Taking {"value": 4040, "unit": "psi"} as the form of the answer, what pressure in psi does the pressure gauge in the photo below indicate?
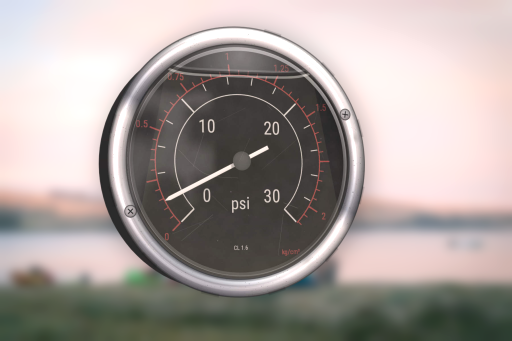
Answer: {"value": 2, "unit": "psi"}
